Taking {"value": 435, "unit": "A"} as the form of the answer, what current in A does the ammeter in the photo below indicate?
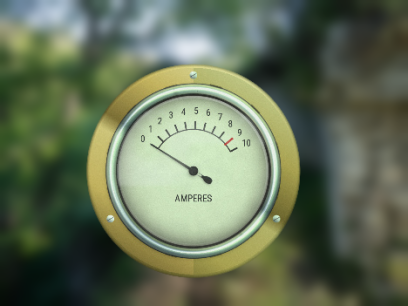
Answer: {"value": 0, "unit": "A"}
